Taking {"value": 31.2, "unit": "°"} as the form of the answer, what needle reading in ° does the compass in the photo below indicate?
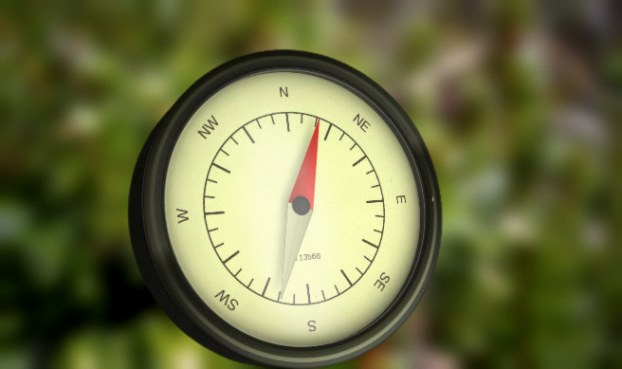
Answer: {"value": 20, "unit": "°"}
